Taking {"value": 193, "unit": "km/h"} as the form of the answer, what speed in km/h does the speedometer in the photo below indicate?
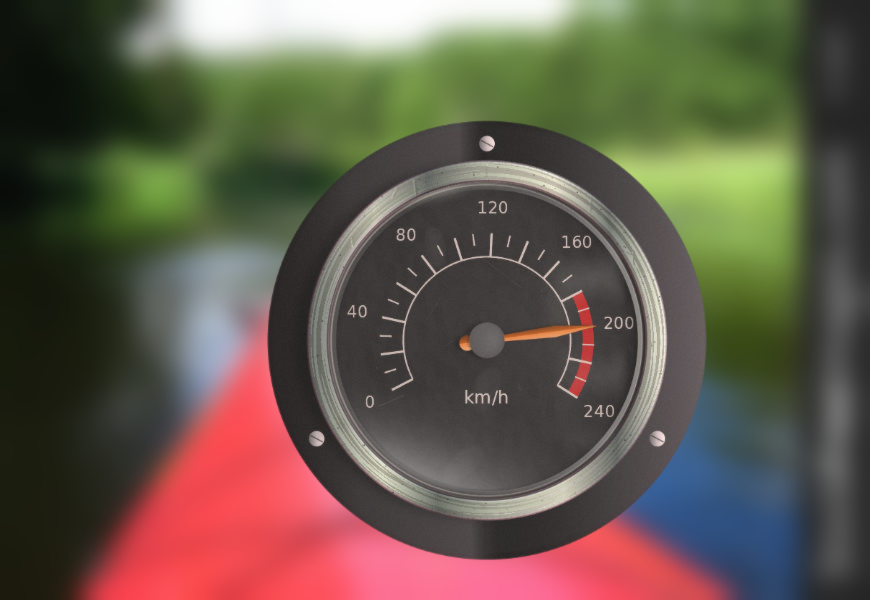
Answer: {"value": 200, "unit": "km/h"}
